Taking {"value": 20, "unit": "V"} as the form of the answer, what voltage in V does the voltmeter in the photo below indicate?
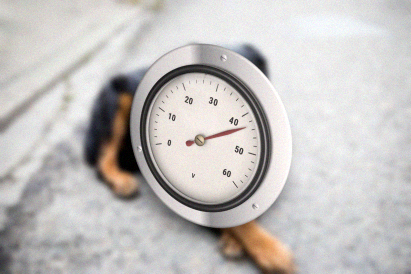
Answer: {"value": 43, "unit": "V"}
